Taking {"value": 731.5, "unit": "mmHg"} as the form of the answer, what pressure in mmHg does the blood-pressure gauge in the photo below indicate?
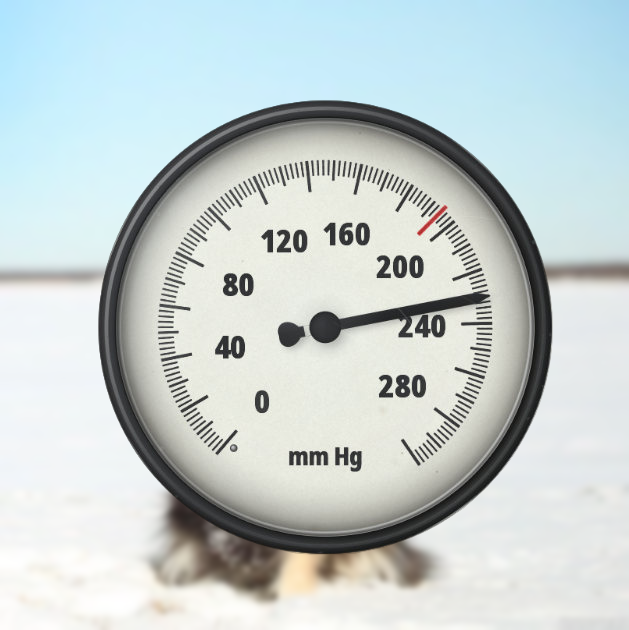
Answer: {"value": 230, "unit": "mmHg"}
